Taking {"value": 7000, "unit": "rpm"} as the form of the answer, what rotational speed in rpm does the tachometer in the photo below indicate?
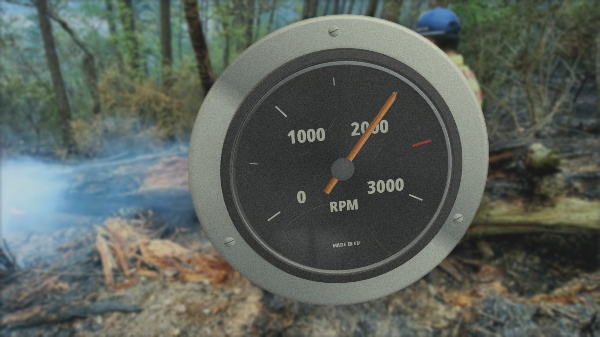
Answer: {"value": 2000, "unit": "rpm"}
